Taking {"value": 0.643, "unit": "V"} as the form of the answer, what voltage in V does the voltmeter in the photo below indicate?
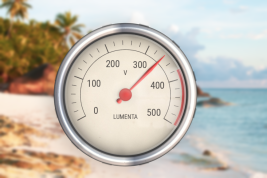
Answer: {"value": 340, "unit": "V"}
